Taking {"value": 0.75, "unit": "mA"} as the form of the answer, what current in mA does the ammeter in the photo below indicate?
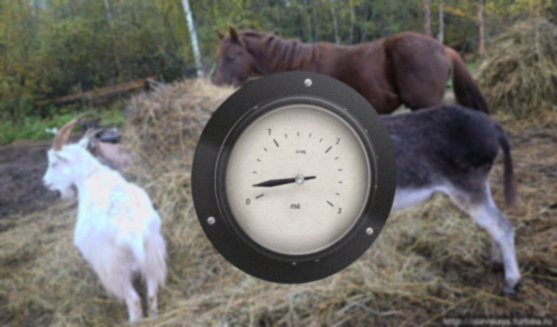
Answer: {"value": 0.2, "unit": "mA"}
